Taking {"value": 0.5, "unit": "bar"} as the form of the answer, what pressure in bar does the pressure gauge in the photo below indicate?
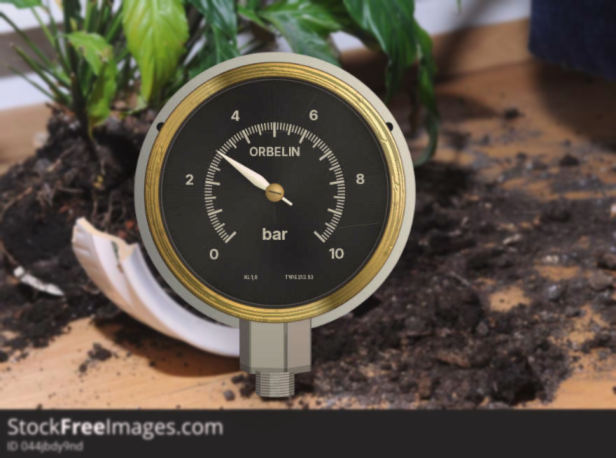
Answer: {"value": 3, "unit": "bar"}
